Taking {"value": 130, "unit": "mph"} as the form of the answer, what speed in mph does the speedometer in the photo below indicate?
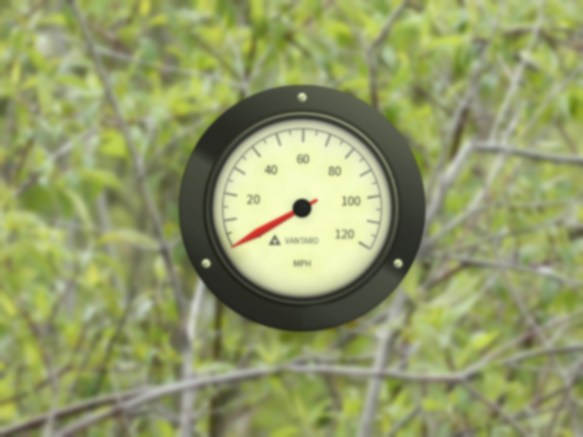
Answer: {"value": 0, "unit": "mph"}
